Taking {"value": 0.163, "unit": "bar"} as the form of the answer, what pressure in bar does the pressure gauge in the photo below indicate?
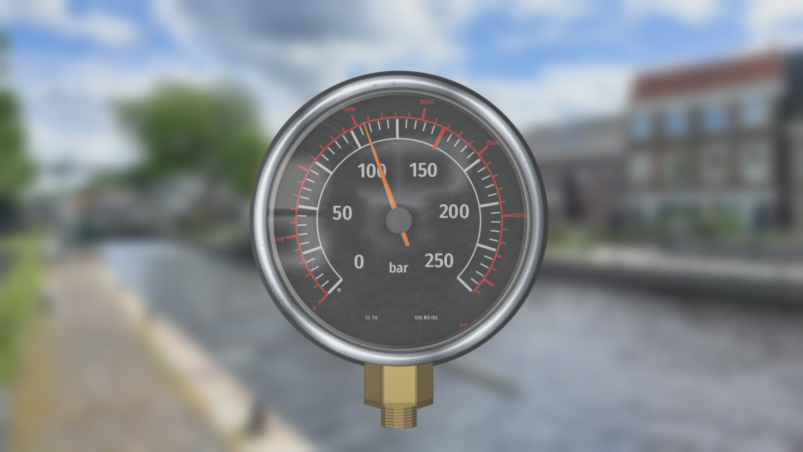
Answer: {"value": 107.5, "unit": "bar"}
